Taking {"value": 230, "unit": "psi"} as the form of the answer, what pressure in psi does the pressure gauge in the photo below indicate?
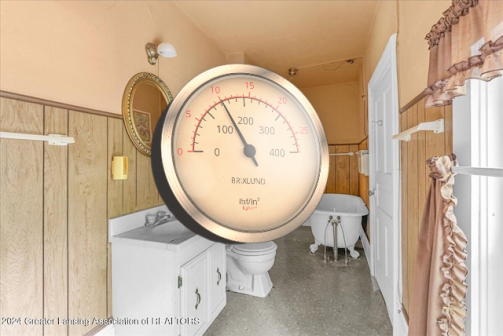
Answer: {"value": 140, "unit": "psi"}
